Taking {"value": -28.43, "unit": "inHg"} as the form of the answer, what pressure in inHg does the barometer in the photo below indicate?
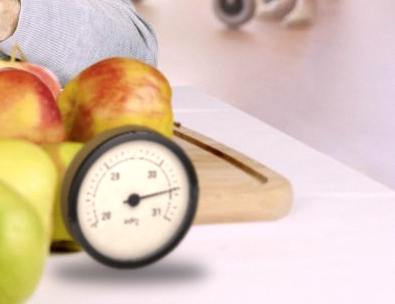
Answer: {"value": 30.5, "unit": "inHg"}
